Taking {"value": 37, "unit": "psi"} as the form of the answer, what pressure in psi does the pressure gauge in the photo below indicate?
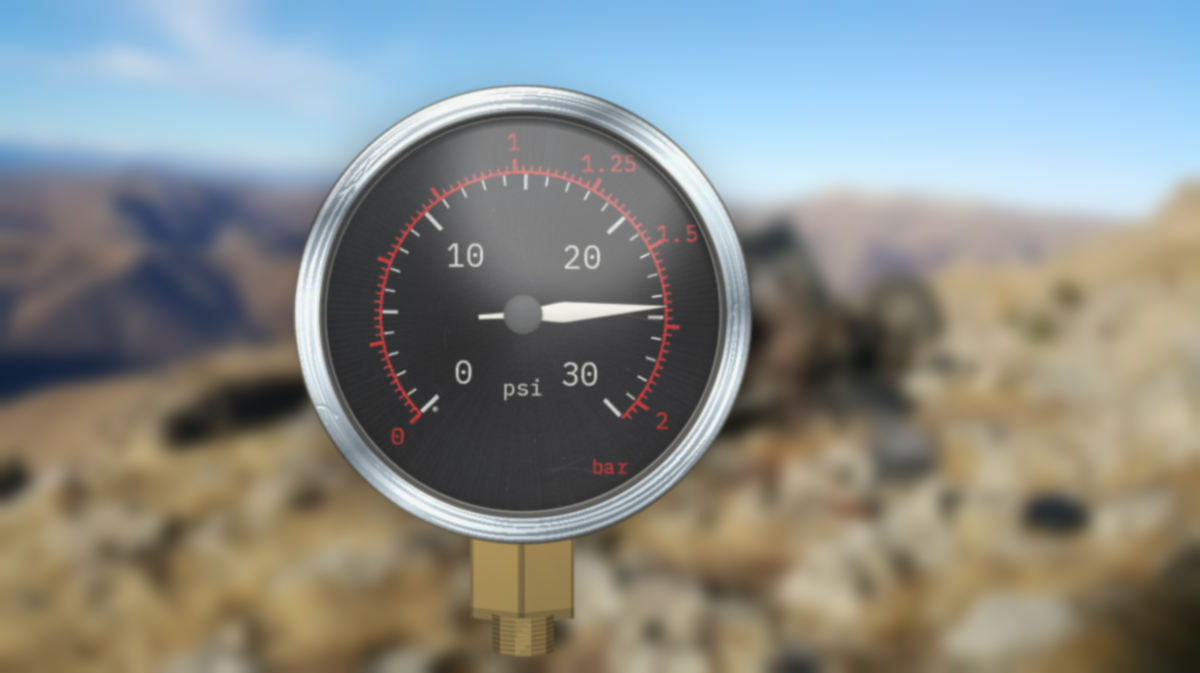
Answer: {"value": 24.5, "unit": "psi"}
